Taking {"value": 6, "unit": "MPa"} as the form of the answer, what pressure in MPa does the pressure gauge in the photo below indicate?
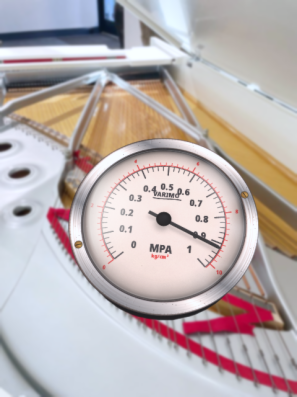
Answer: {"value": 0.92, "unit": "MPa"}
